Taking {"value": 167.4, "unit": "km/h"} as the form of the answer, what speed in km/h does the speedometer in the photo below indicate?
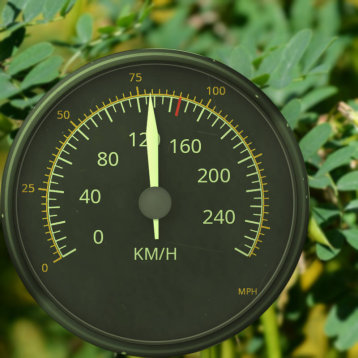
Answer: {"value": 127.5, "unit": "km/h"}
